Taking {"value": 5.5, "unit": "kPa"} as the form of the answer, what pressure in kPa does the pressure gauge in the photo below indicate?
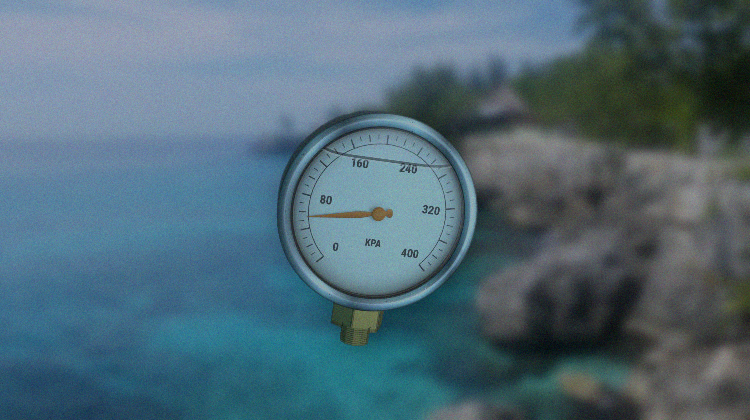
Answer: {"value": 55, "unit": "kPa"}
